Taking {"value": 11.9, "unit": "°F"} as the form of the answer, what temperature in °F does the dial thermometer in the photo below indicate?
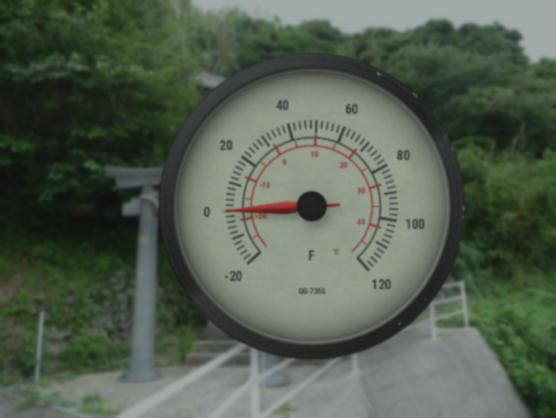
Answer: {"value": 0, "unit": "°F"}
